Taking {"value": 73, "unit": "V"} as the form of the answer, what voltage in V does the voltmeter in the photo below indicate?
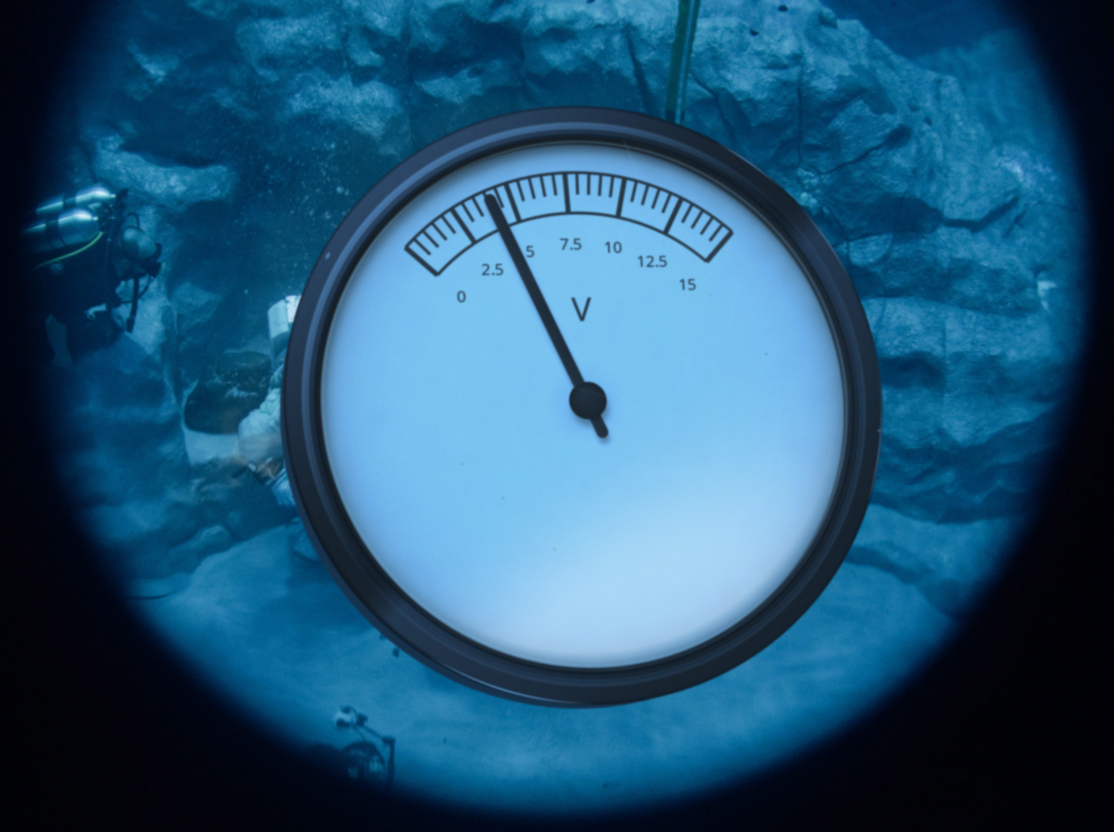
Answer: {"value": 4, "unit": "V"}
